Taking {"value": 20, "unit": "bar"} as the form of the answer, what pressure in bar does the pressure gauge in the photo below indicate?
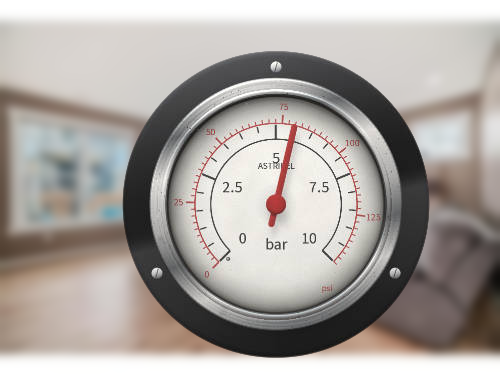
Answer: {"value": 5.5, "unit": "bar"}
